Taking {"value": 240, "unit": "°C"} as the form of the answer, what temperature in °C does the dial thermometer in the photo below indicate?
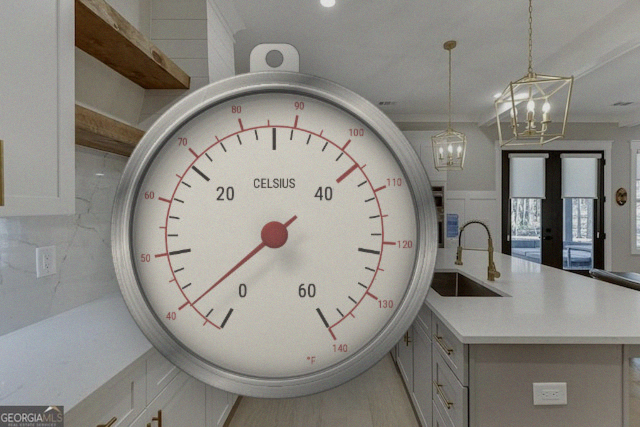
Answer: {"value": 4, "unit": "°C"}
